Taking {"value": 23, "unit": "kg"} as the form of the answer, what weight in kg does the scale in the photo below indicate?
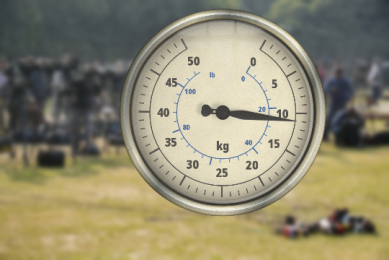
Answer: {"value": 11, "unit": "kg"}
